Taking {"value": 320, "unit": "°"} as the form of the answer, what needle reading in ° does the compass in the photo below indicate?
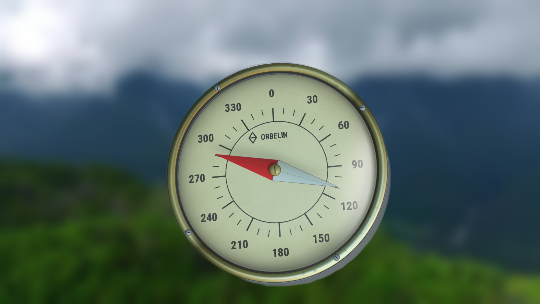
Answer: {"value": 290, "unit": "°"}
